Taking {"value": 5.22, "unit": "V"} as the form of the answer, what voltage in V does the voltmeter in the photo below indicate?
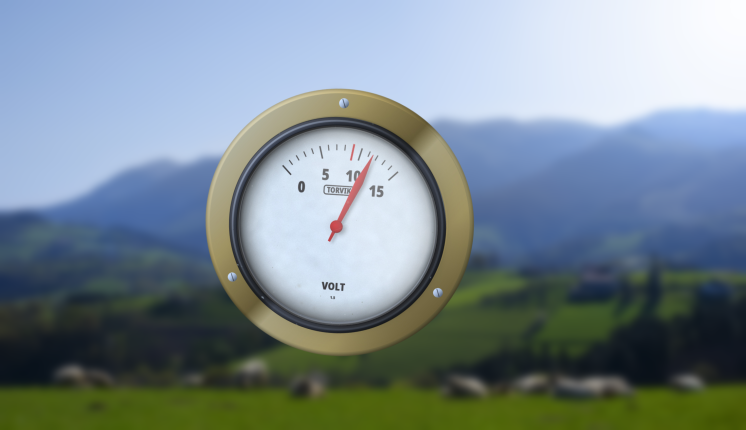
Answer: {"value": 11.5, "unit": "V"}
